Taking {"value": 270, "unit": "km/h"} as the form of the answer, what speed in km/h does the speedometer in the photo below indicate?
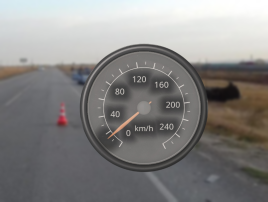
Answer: {"value": 15, "unit": "km/h"}
